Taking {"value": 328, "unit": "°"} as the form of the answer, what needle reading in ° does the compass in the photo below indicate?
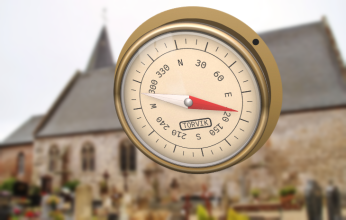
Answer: {"value": 110, "unit": "°"}
